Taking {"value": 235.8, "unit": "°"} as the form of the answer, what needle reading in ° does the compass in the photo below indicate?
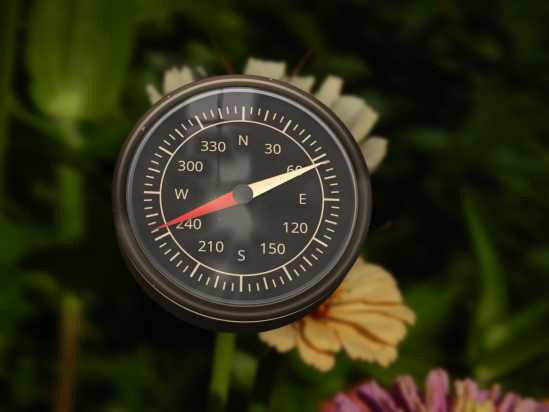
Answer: {"value": 245, "unit": "°"}
